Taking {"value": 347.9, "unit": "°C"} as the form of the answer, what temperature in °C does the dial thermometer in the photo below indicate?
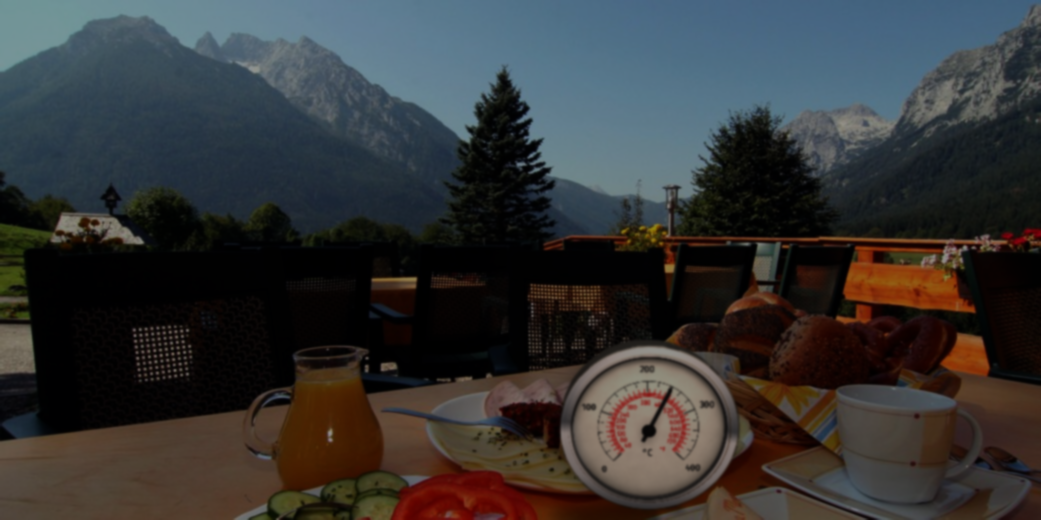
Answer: {"value": 240, "unit": "°C"}
